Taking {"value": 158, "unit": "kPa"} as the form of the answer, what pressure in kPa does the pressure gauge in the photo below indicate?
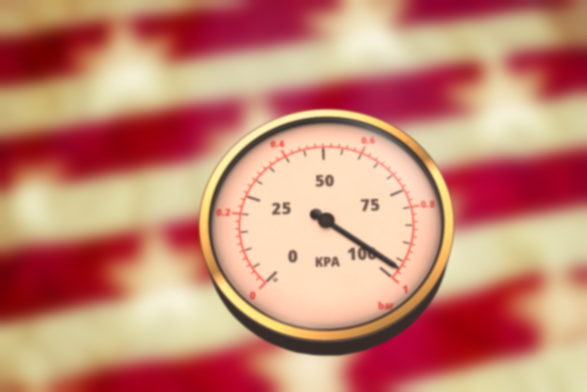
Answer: {"value": 97.5, "unit": "kPa"}
